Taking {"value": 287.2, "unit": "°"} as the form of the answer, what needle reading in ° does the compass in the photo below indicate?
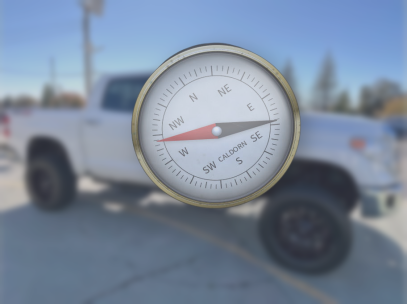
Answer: {"value": 295, "unit": "°"}
